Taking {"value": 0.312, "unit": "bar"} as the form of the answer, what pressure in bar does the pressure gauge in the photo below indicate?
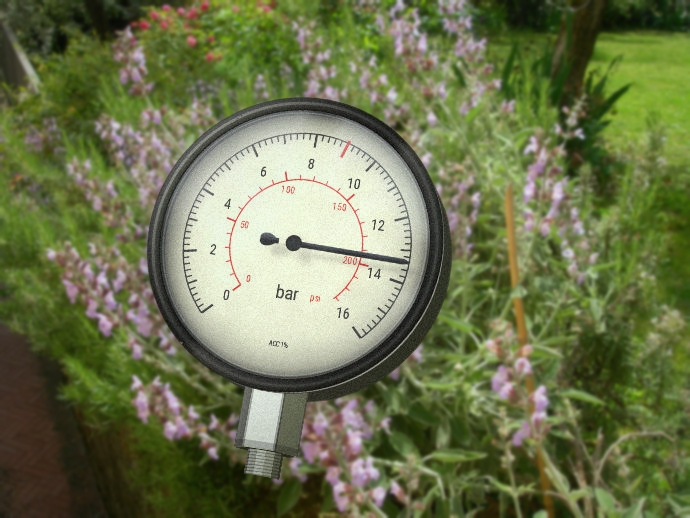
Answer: {"value": 13.4, "unit": "bar"}
